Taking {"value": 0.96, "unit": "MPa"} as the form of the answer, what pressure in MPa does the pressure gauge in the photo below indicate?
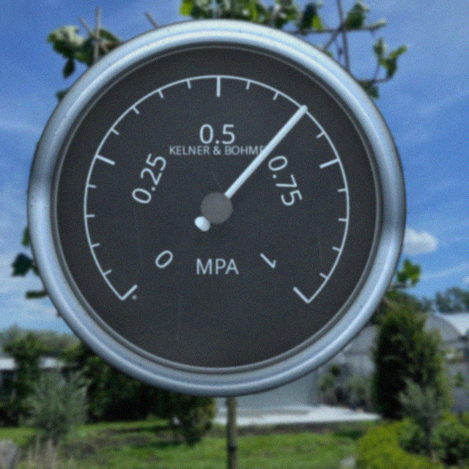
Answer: {"value": 0.65, "unit": "MPa"}
